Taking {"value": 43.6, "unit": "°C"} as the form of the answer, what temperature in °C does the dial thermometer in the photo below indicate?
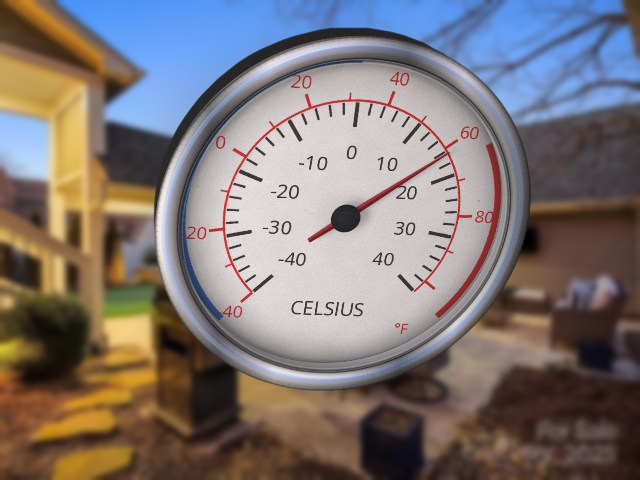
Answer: {"value": 16, "unit": "°C"}
